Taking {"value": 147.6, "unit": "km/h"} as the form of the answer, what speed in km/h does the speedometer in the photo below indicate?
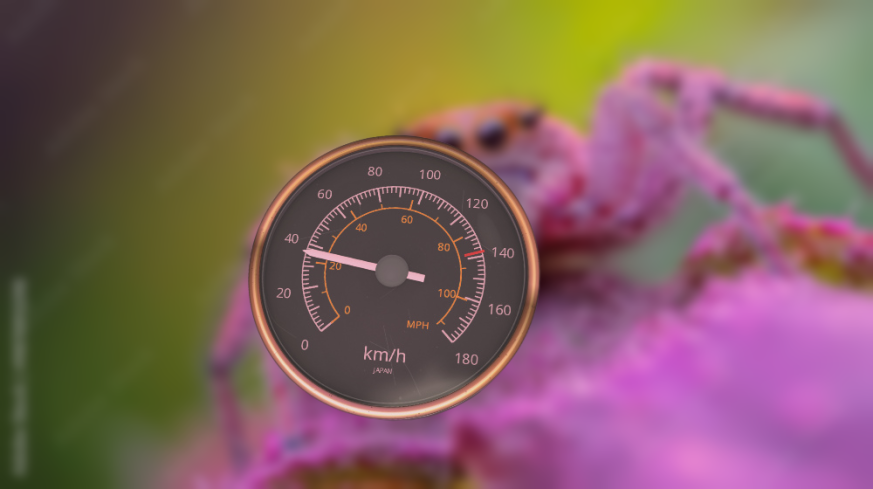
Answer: {"value": 36, "unit": "km/h"}
